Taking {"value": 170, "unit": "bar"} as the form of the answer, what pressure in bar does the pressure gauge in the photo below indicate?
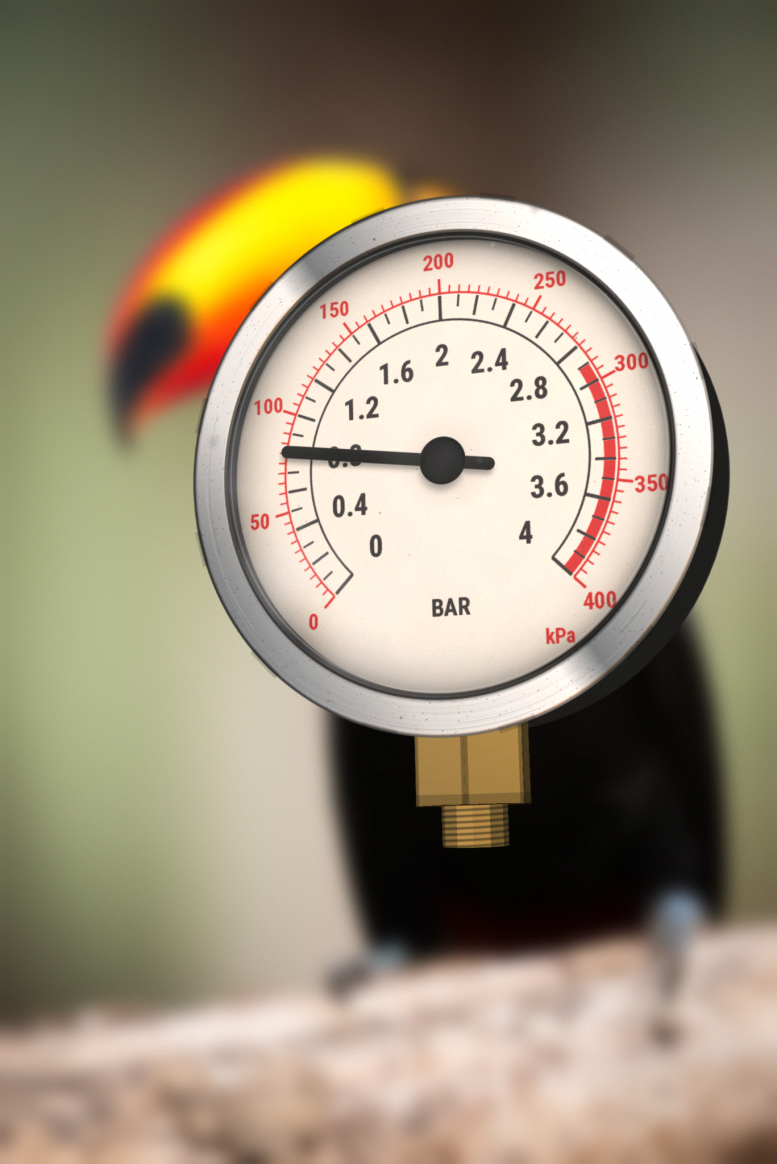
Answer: {"value": 0.8, "unit": "bar"}
